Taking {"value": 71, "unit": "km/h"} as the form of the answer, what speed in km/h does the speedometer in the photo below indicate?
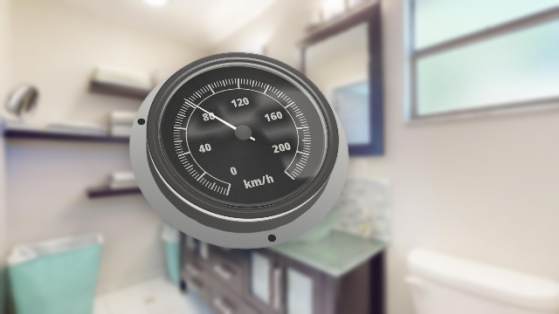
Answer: {"value": 80, "unit": "km/h"}
